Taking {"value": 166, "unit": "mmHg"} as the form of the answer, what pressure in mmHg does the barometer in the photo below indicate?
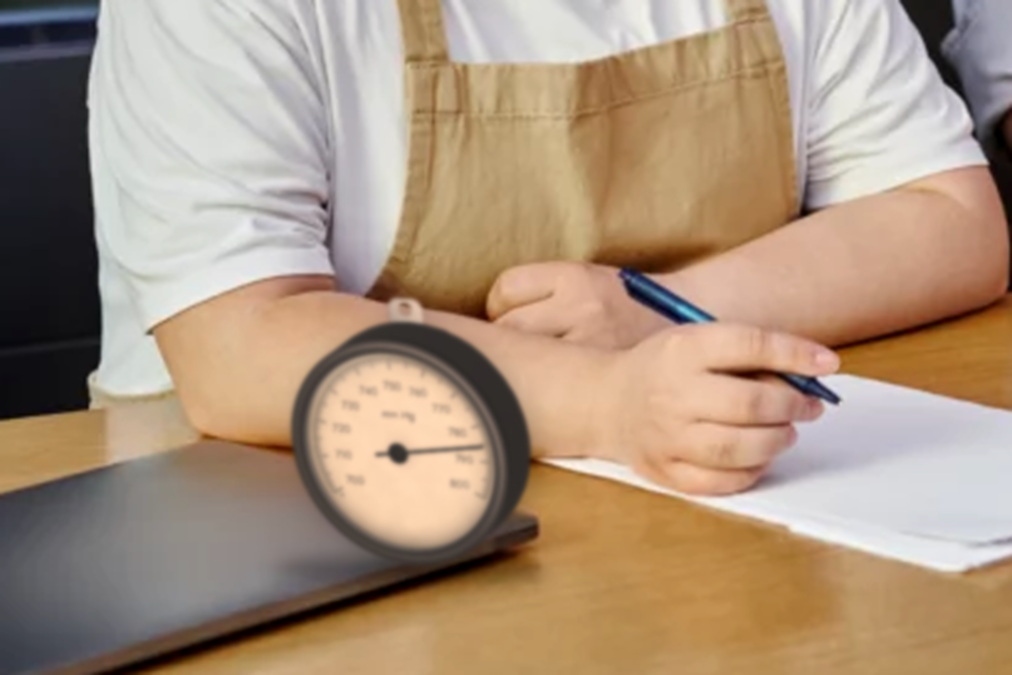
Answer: {"value": 785, "unit": "mmHg"}
